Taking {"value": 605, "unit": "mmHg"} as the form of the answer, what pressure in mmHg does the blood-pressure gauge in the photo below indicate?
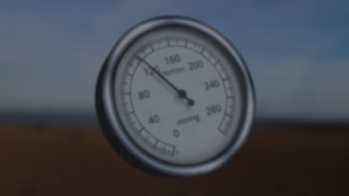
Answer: {"value": 120, "unit": "mmHg"}
